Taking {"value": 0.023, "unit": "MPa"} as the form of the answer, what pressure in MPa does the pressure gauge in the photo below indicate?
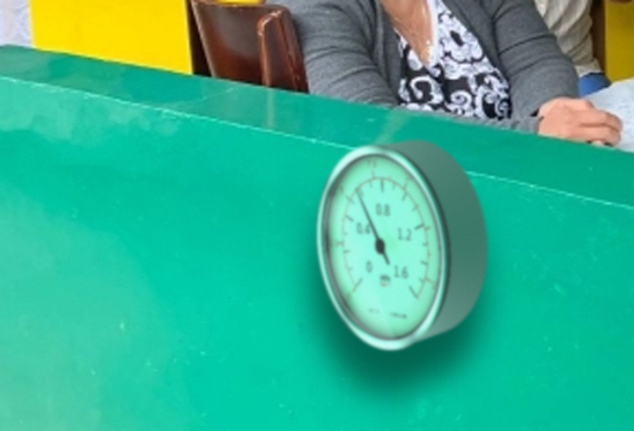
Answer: {"value": 0.6, "unit": "MPa"}
